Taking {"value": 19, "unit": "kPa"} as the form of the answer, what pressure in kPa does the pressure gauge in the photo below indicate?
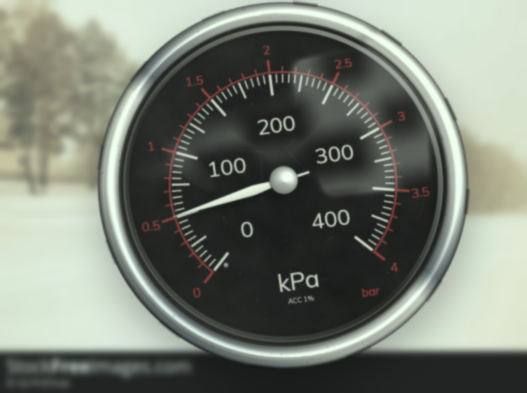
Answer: {"value": 50, "unit": "kPa"}
